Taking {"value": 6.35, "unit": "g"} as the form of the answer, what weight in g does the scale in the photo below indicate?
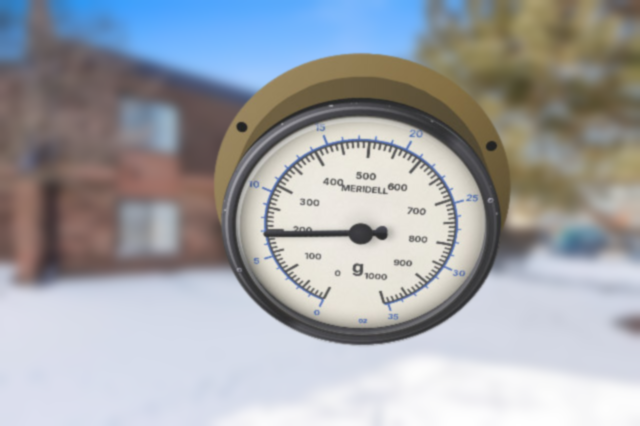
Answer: {"value": 200, "unit": "g"}
